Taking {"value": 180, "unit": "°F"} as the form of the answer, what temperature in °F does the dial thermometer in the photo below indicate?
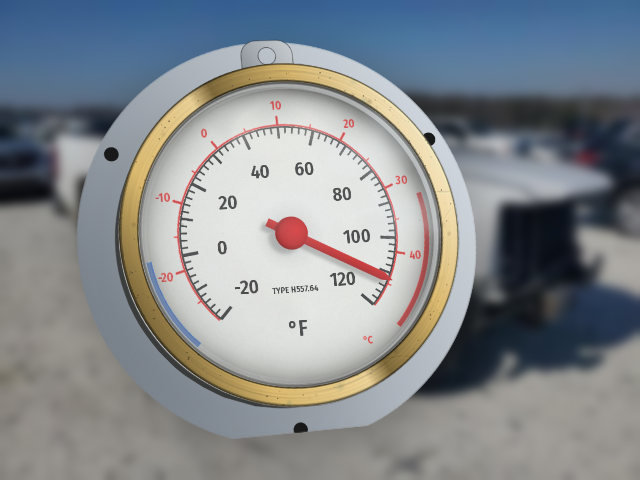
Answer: {"value": 112, "unit": "°F"}
